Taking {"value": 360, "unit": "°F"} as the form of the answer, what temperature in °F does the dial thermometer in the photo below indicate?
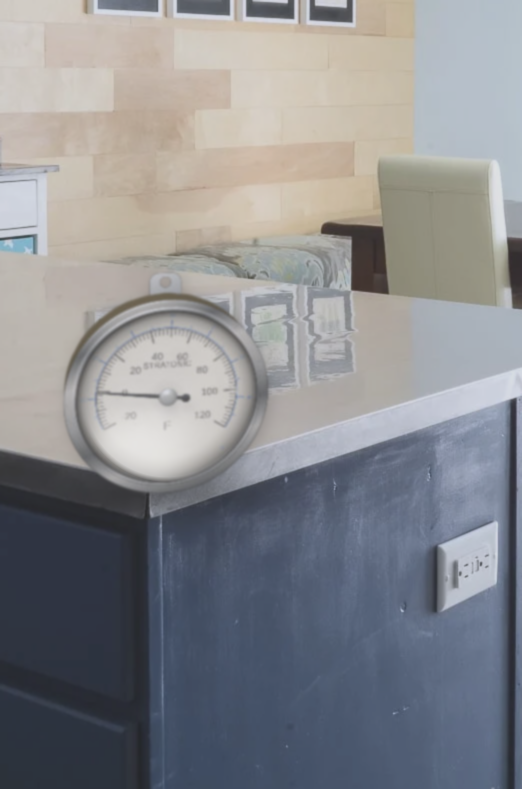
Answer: {"value": 0, "unit": "°F"}
